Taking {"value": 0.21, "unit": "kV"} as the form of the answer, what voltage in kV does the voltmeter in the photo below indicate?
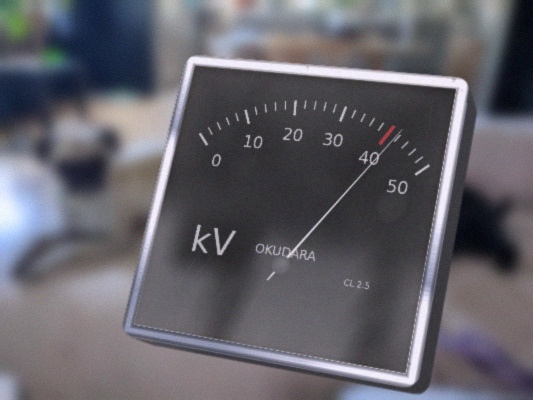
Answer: {"value": 42, "unit": "kV"}
